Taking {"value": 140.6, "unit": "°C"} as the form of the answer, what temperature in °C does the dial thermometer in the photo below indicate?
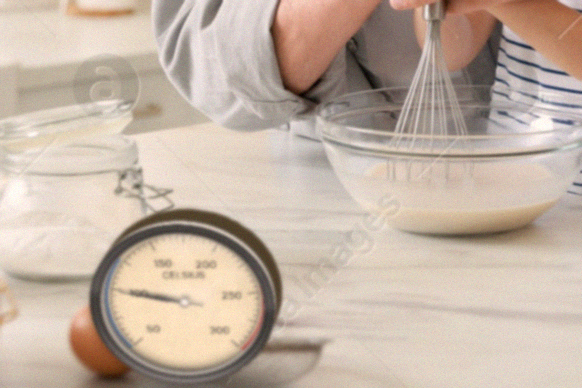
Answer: {"value": 100, "unit": "°C"}
